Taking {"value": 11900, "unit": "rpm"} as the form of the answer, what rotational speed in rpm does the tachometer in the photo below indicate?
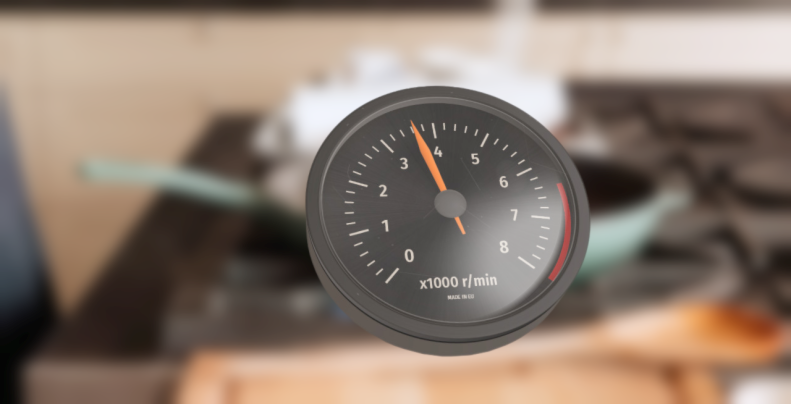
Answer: {"value": 3600, "unit": "rpm"}
